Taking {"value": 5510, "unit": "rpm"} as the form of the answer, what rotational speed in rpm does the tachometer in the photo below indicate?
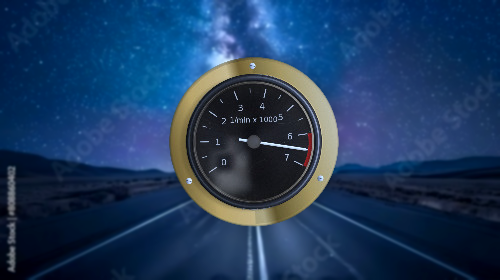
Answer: {"value": 6500, "unit": "rpm"}
